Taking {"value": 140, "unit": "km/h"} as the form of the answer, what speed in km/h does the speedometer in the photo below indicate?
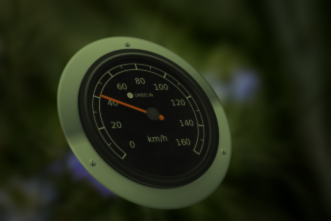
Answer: {"value": 40, "unit": "km/h"}
